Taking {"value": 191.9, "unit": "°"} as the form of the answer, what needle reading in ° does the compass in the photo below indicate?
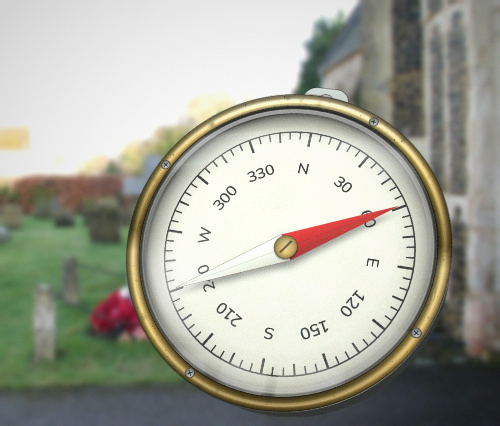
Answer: {"value": 60, "unit": "°"}
